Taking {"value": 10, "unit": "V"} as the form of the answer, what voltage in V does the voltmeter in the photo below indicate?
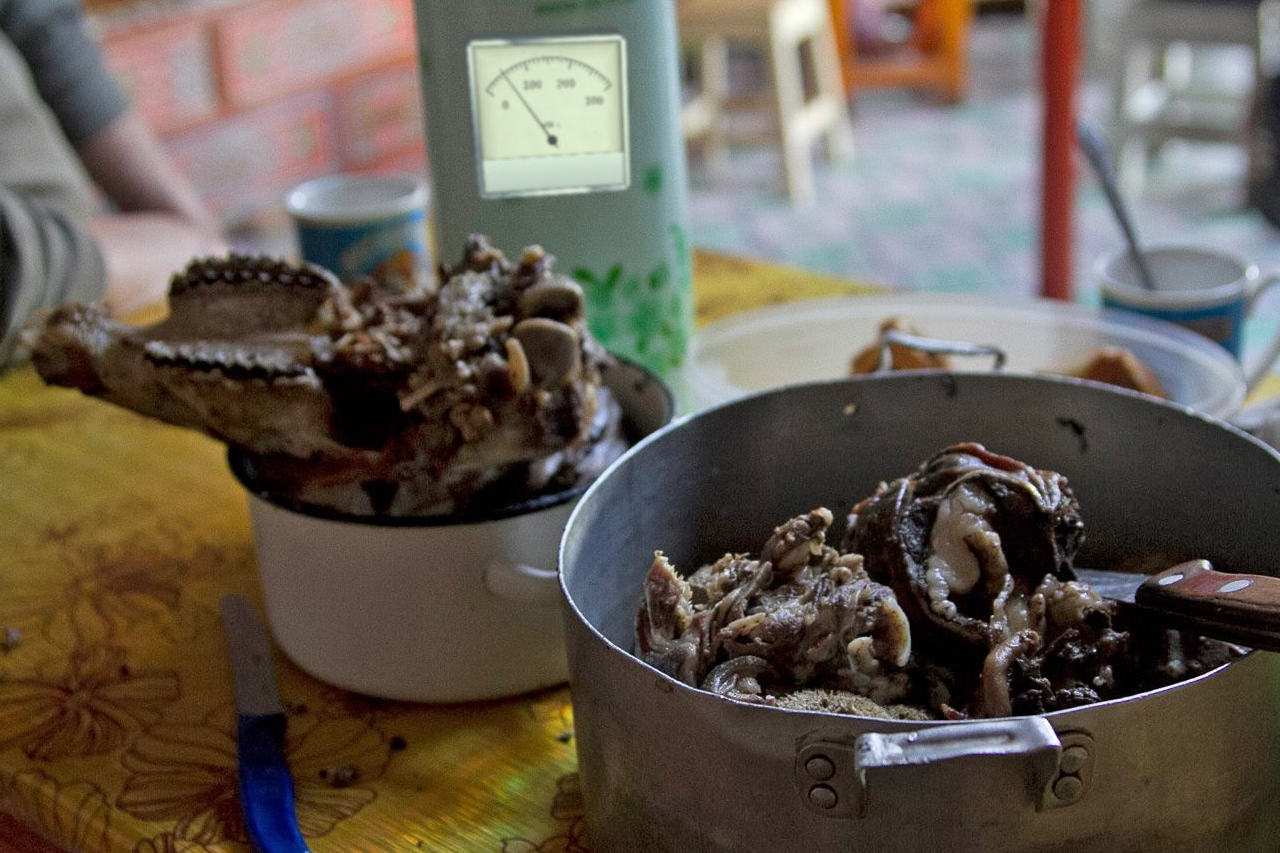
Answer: {"value": 50, "unit": "V"}
